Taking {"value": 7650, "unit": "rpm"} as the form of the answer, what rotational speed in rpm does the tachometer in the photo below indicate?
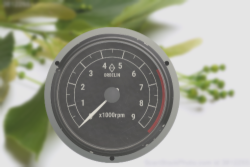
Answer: {"value": 0, "unit": "rpm"}
